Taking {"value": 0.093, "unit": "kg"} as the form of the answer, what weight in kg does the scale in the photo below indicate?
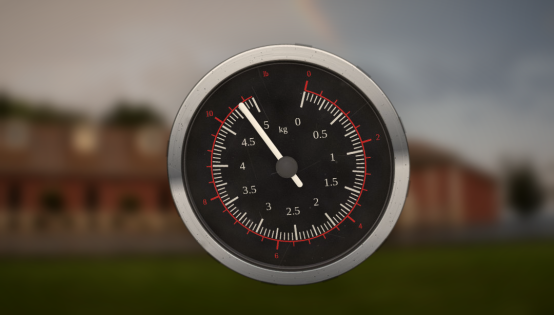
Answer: {"value": 4.85, "unit": "kg"}
